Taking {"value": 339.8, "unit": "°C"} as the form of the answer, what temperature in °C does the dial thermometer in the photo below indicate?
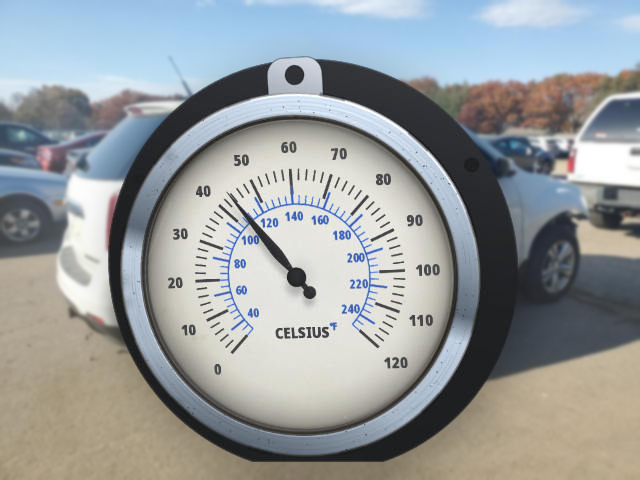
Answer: {"value": 44, "unit": "°C"}
